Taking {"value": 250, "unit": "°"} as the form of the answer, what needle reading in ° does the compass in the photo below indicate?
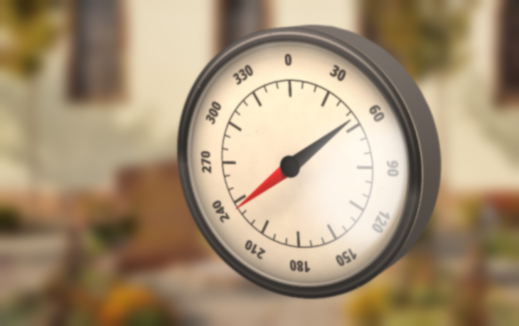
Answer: {"value": 235, "unit": "°"}
